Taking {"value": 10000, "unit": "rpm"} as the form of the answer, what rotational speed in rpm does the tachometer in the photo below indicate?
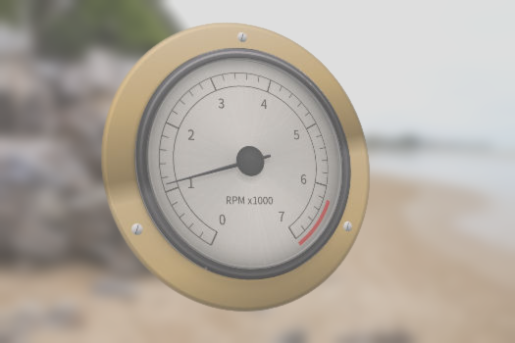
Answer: {"value": 1100, "unit": "rpm"}
